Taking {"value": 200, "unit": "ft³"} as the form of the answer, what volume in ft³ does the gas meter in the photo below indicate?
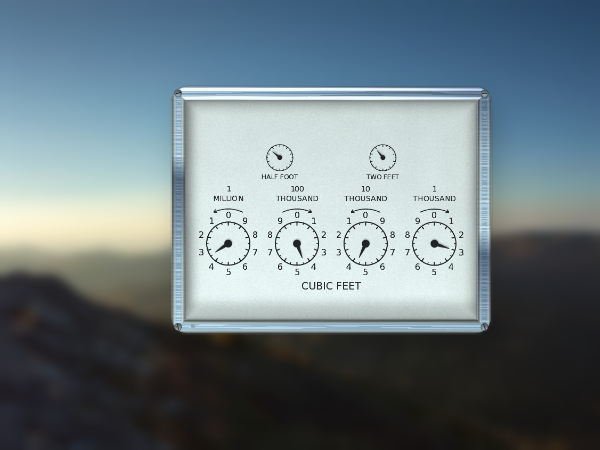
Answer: {"value": 344300, "unit": "ft³"}
